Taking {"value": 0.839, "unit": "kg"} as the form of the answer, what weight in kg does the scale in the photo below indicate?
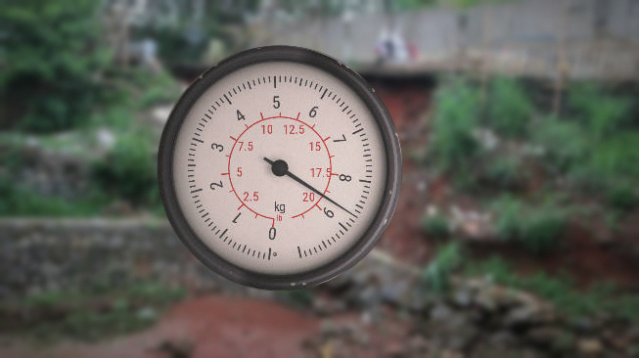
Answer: {"value": 8.7, "unit": "kg"}
